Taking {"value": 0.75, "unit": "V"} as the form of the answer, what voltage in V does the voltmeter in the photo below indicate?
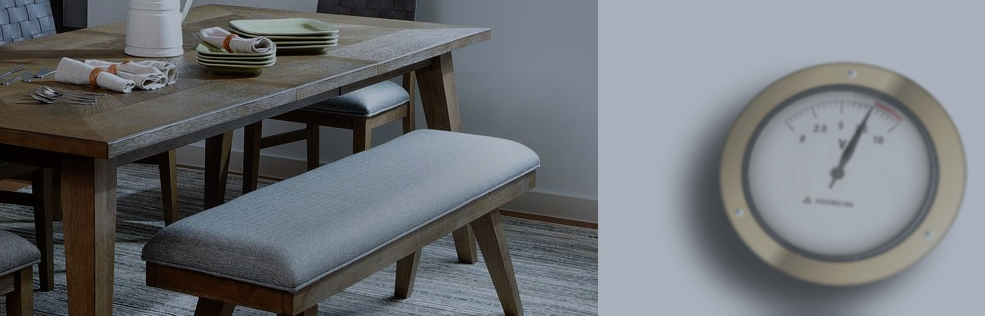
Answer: {"value": 7.5, "unit": "V"}
